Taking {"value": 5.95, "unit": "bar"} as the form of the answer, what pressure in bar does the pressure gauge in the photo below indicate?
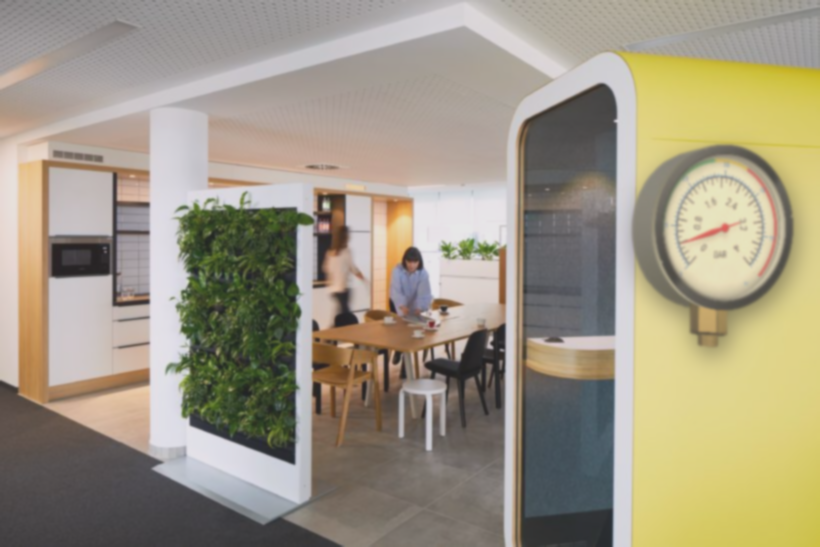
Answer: {"value": 0.4, "unit": "bar"}
